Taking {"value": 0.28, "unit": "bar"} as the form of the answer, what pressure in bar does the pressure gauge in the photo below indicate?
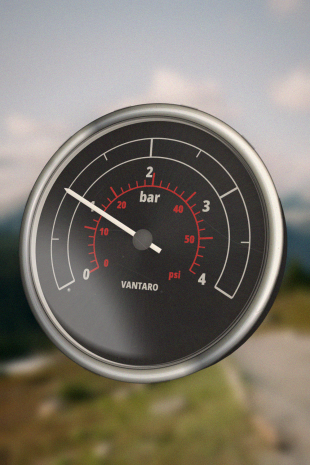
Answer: {"value": 1, "unit": "bar"}
